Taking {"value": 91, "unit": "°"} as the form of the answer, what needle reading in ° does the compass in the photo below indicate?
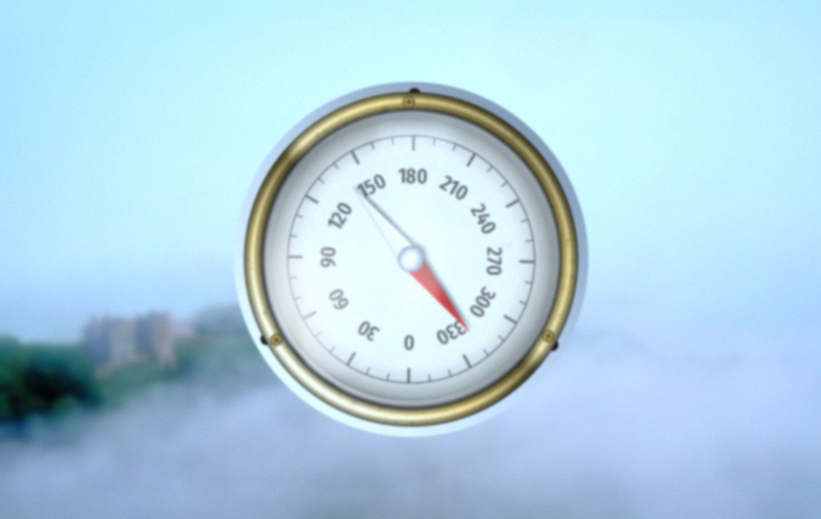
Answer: {"value": 320, "unit": "°"}
